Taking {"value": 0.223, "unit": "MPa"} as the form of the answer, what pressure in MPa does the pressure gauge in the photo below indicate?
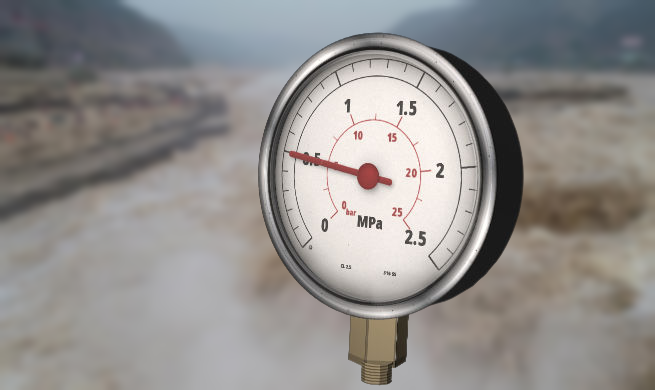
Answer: {"value": 0.5, "unit": "MPa"}
